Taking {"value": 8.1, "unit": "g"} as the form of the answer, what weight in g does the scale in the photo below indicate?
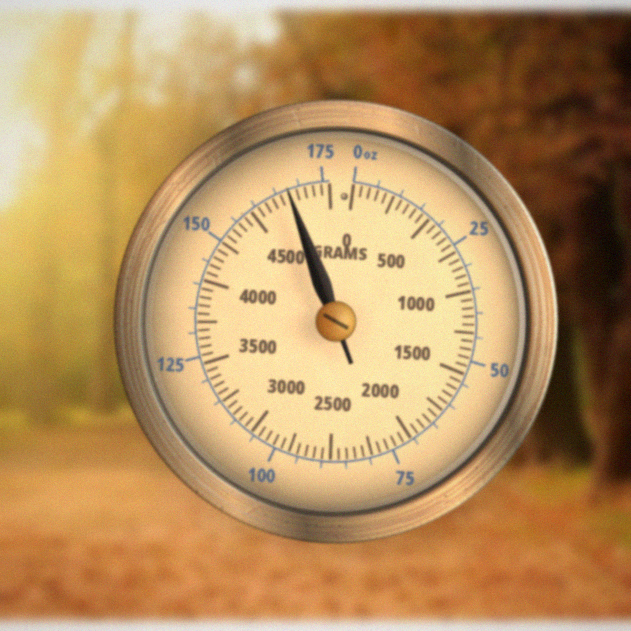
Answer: {"value": 4750, "unit": "g"}
